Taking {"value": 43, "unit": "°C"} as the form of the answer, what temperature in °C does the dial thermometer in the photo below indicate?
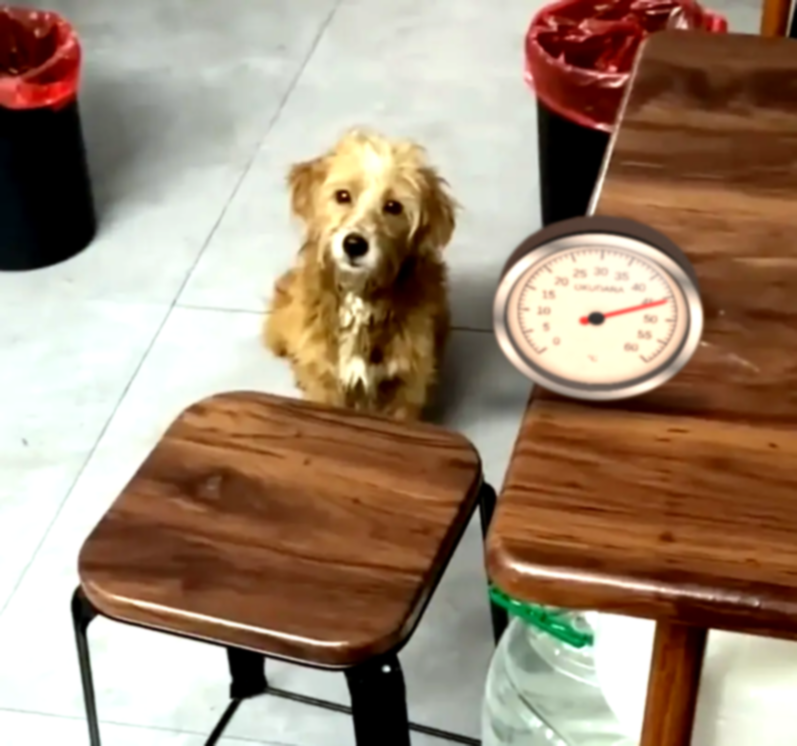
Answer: {"value": 45, "unit": "°C"}
